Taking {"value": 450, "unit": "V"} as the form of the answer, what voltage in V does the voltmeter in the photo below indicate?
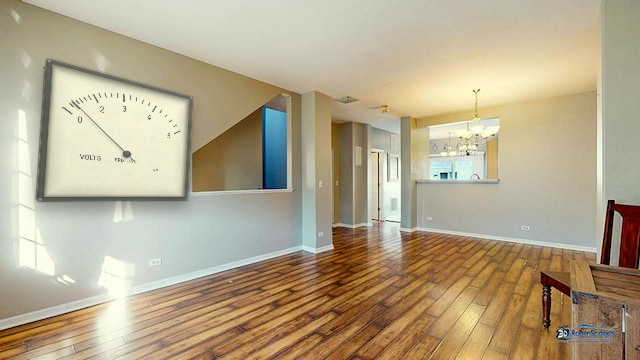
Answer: {"value": 1, "unit": "V"}
